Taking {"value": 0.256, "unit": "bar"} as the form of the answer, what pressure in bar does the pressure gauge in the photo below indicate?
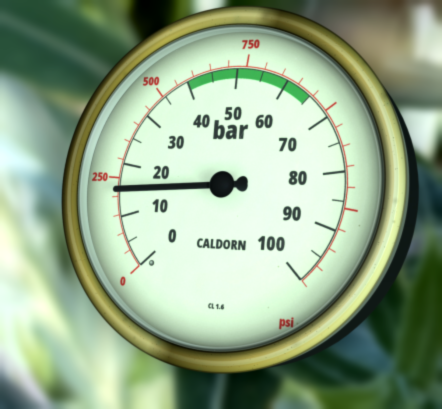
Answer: {"value": 15, "unit": "bar"}
